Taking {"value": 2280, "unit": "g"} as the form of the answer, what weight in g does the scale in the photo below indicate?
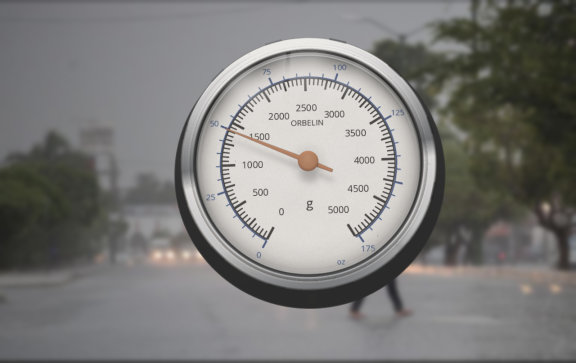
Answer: {"value": 1400, "unit": "g"}
